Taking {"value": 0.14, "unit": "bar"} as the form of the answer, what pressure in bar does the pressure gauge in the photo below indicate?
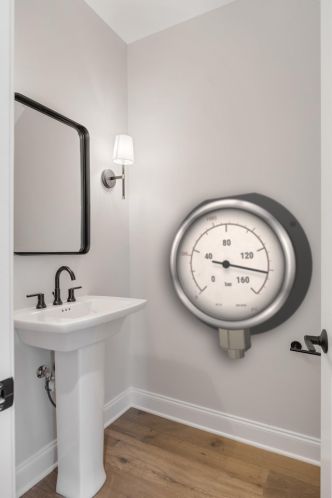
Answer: {"value": 140, "unit": "bar"}
